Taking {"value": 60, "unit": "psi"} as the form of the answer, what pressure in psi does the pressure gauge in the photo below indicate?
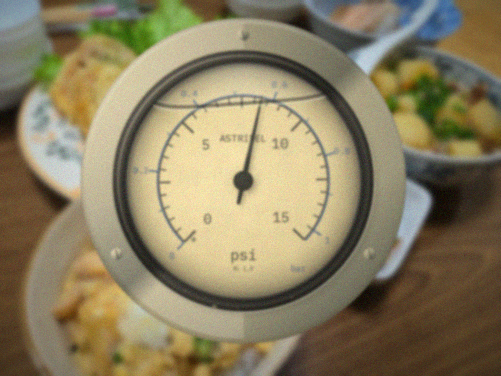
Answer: {"value": 8.25, "unit": "psi"}
